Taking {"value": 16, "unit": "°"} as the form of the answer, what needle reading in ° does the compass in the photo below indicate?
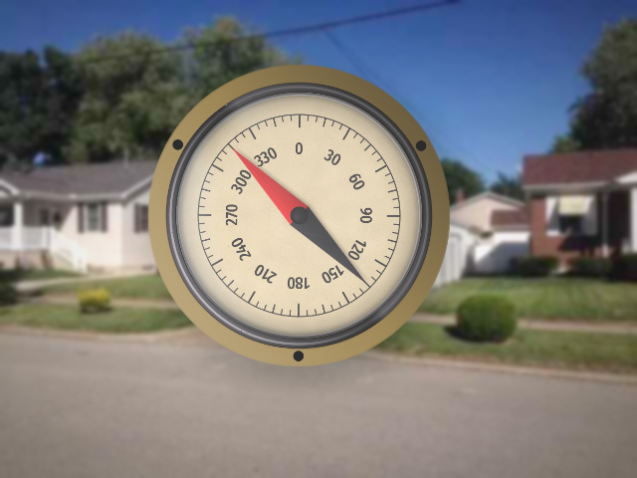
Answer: {"value": 315, "unit": "°"}
